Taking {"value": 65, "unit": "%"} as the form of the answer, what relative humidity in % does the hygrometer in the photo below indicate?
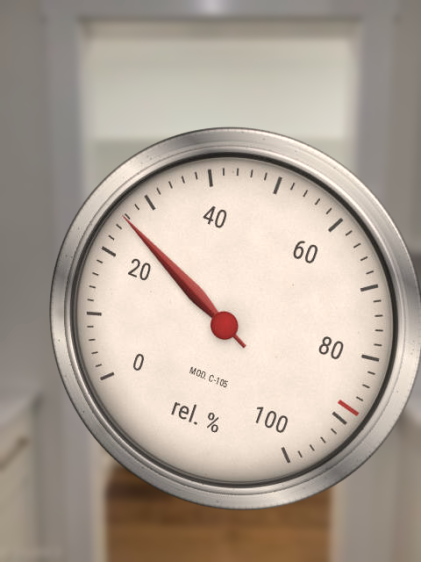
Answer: {"value": 26, "unit": "%"}
